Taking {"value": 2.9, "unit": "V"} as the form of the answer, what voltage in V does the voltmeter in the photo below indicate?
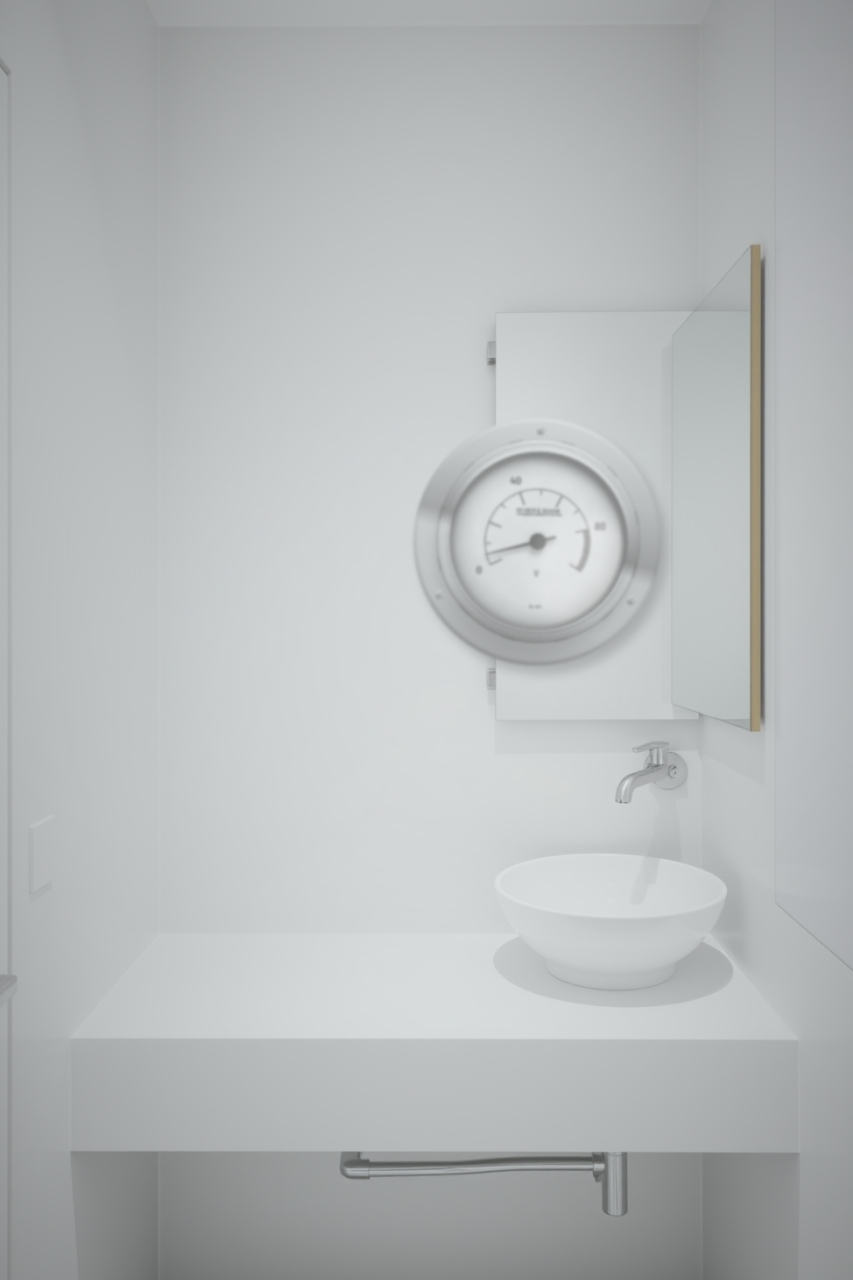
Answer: {"value": 5, "unit": "V"}
